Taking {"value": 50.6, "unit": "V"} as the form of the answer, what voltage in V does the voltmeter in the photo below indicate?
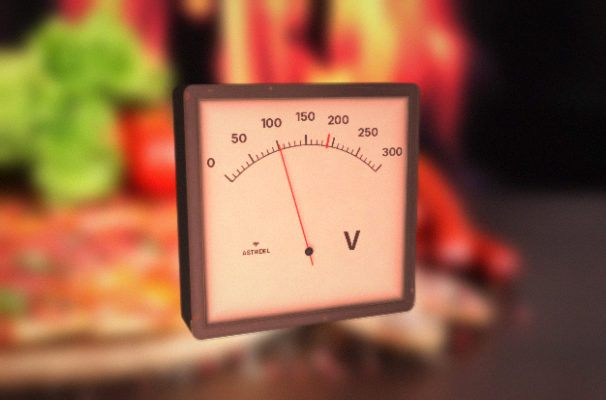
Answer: {"value": 100, "unit": "V"}
